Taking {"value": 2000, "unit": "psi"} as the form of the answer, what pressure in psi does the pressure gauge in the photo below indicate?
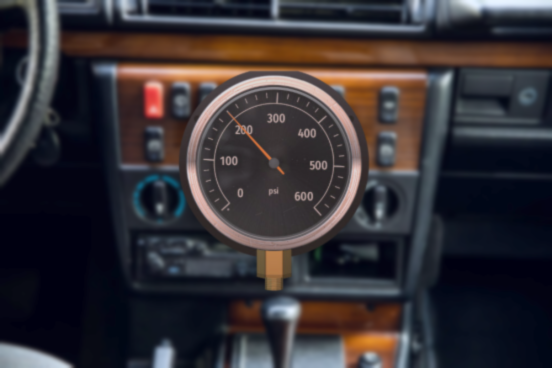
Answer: {"value": 200, "unit": "psi"}
